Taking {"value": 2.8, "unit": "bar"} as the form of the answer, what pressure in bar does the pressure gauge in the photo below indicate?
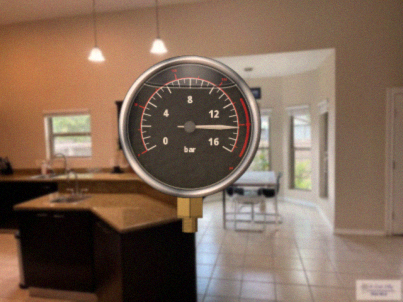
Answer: {"value": 14, "unit": "bar"}
